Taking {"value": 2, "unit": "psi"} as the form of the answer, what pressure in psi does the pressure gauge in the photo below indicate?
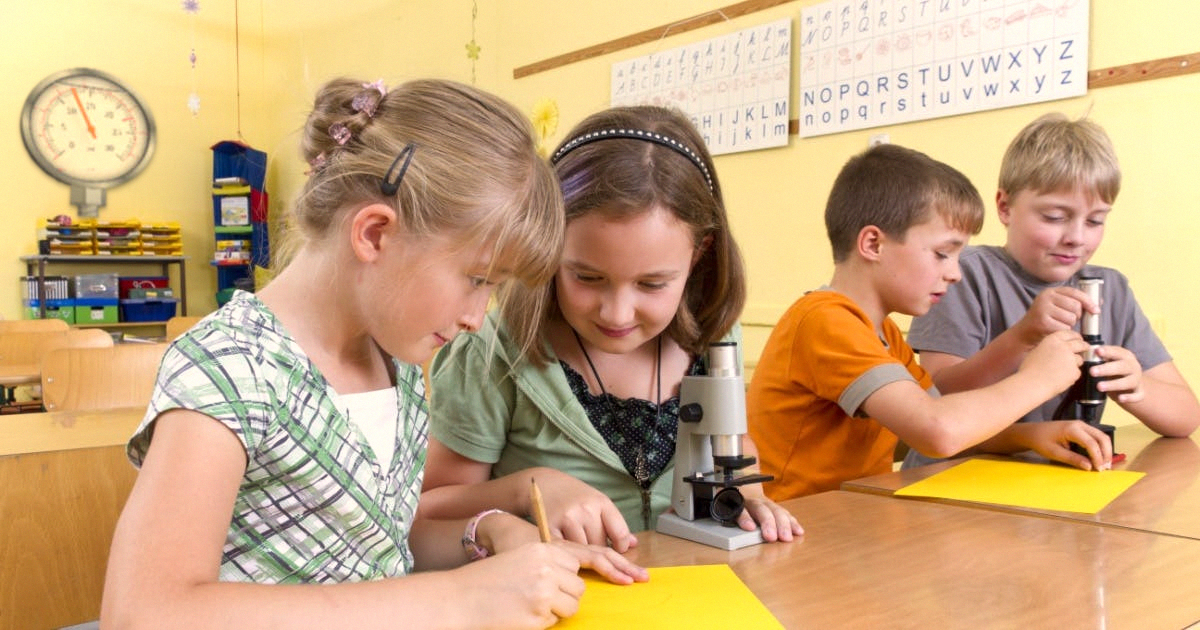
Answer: {"value": 12.5, "unit": "psi"}
